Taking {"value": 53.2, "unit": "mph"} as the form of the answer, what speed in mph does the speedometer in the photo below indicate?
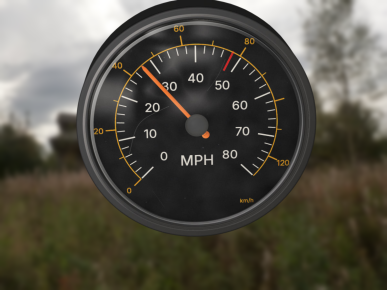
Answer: {"value": 28, "unit": "mph"}
